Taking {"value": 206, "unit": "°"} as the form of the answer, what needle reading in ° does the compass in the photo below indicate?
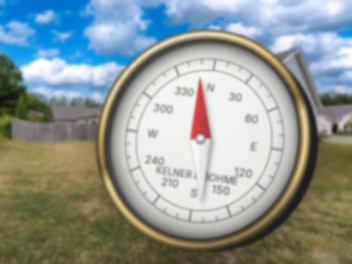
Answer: {"value": 350, "unit": "°"}
